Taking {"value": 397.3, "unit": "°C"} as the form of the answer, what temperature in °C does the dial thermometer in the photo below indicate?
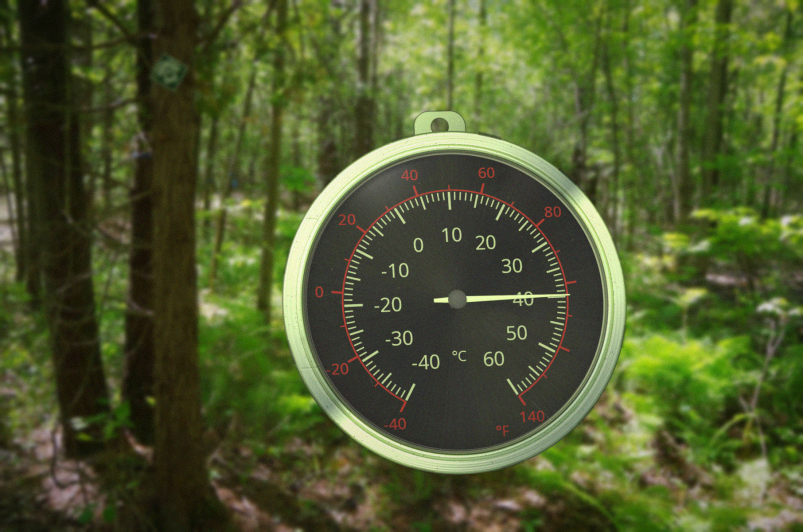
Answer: {"value": 40, "unit": "°C"}
